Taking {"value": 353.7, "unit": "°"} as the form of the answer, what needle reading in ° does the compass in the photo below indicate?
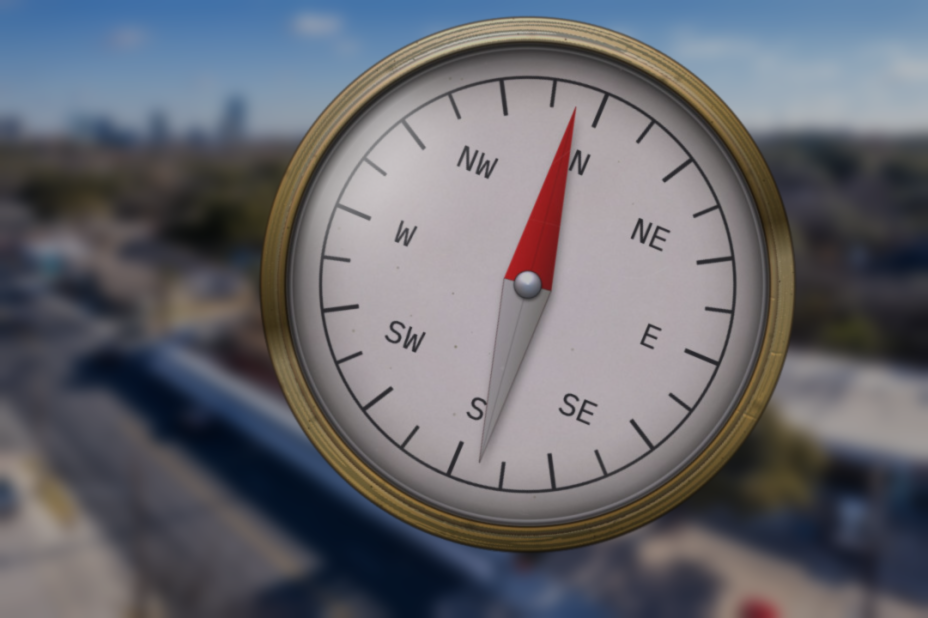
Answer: {"value": 352.5, "unit": "°"}
